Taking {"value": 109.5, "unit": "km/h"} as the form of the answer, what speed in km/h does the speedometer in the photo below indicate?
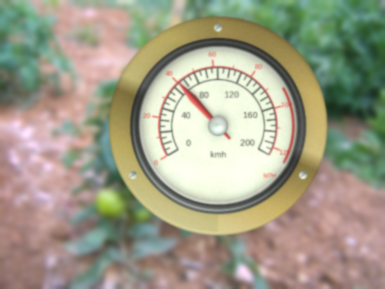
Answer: {"value": 65, "unit": "km/h"}
